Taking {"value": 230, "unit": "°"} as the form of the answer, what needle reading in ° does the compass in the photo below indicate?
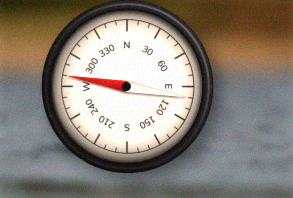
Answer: {"value": 280, "unit": "°"}
